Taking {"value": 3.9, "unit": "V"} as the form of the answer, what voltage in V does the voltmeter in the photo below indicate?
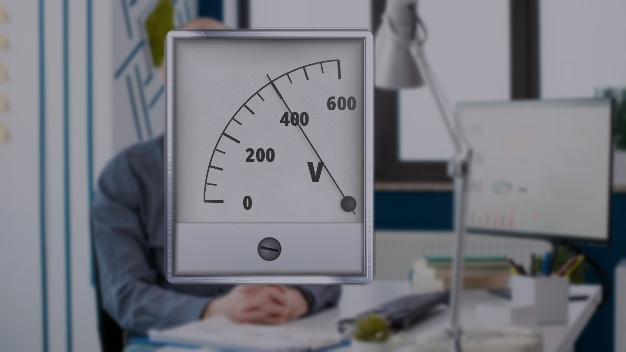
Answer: {"value": 400, "unit": "V"}
